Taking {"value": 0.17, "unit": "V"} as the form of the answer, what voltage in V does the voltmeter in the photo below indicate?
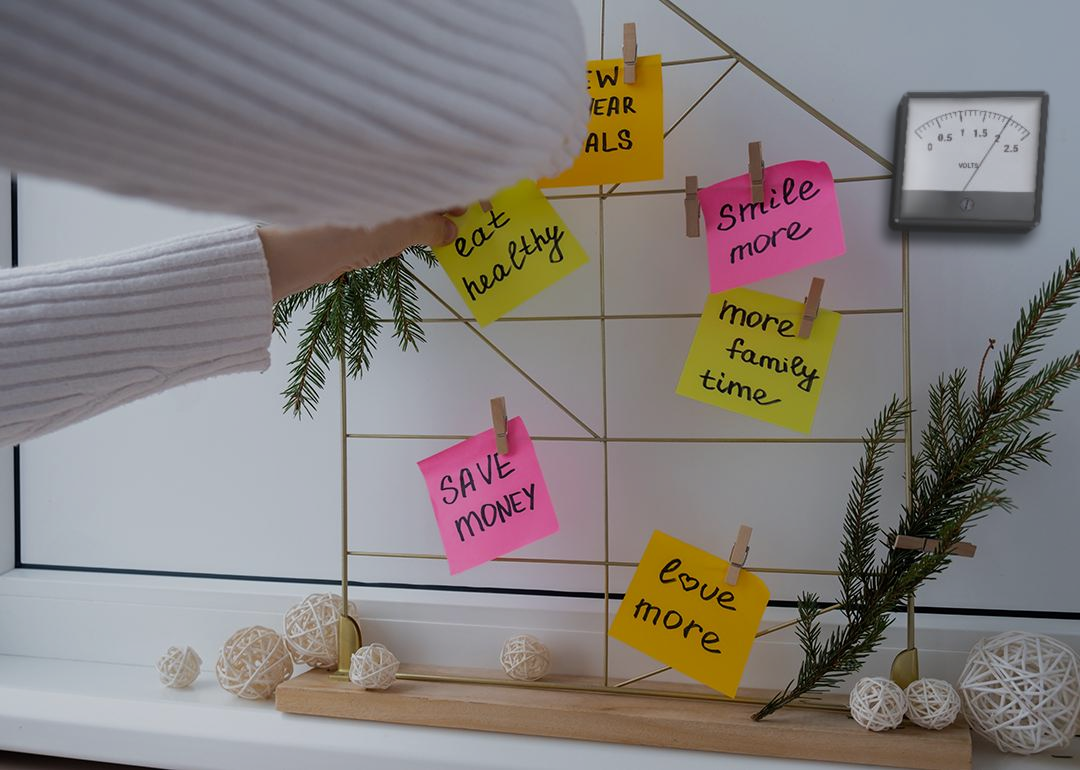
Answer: {"value": 2, "unit": "V"}
